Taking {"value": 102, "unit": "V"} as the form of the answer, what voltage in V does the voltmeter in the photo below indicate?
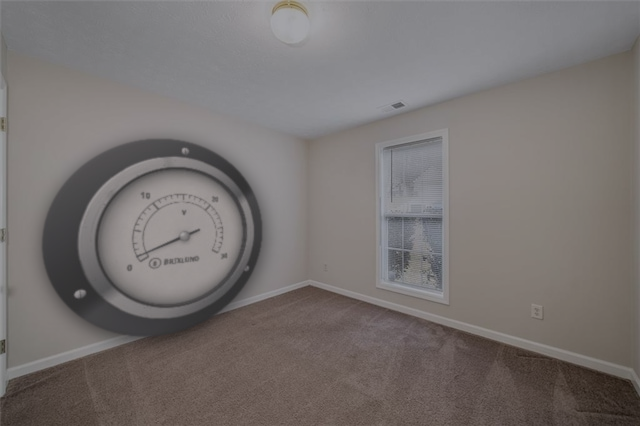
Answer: {"value": 1, "unit": "V"}
